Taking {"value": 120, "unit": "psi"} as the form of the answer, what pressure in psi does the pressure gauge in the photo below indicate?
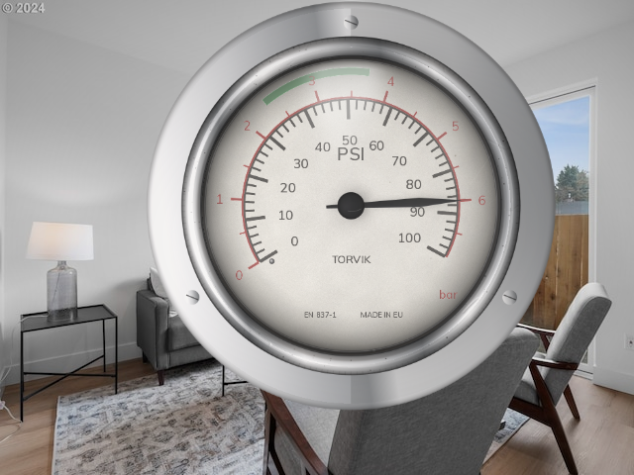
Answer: {"value": 87, "unit": "psi"}
